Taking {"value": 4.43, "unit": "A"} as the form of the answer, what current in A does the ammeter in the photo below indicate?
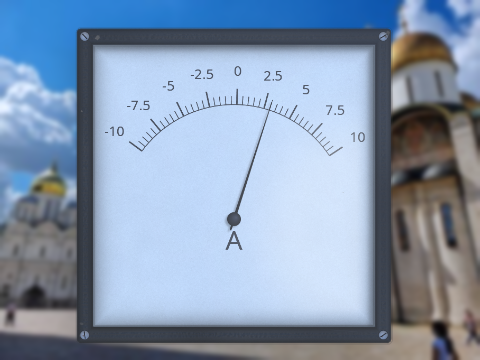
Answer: {"value": 3, "unit": "A"}
